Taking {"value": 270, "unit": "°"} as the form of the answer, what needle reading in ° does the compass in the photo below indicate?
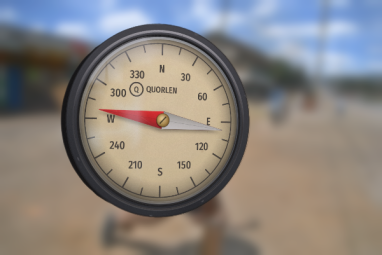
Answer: {"value": 277.5, "unit": "°"}
